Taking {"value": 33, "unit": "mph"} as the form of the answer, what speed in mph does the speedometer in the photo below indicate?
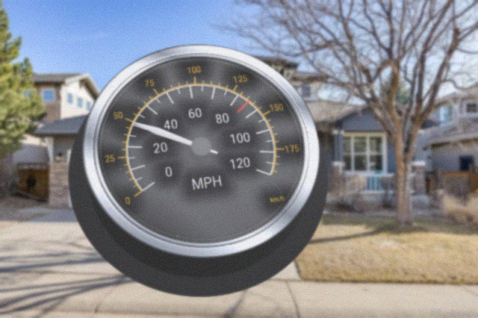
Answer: {"value": 30, "unit": "mph"}
